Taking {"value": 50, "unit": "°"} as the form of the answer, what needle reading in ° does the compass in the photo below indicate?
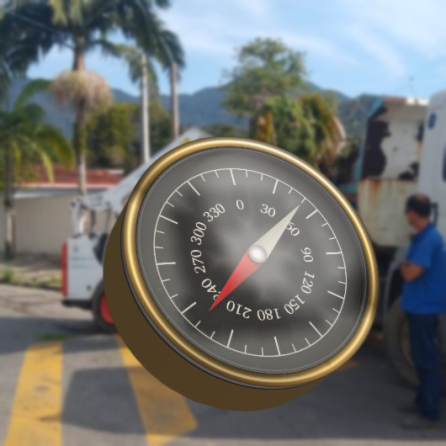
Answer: {"value": 230, "unit": "°"}
